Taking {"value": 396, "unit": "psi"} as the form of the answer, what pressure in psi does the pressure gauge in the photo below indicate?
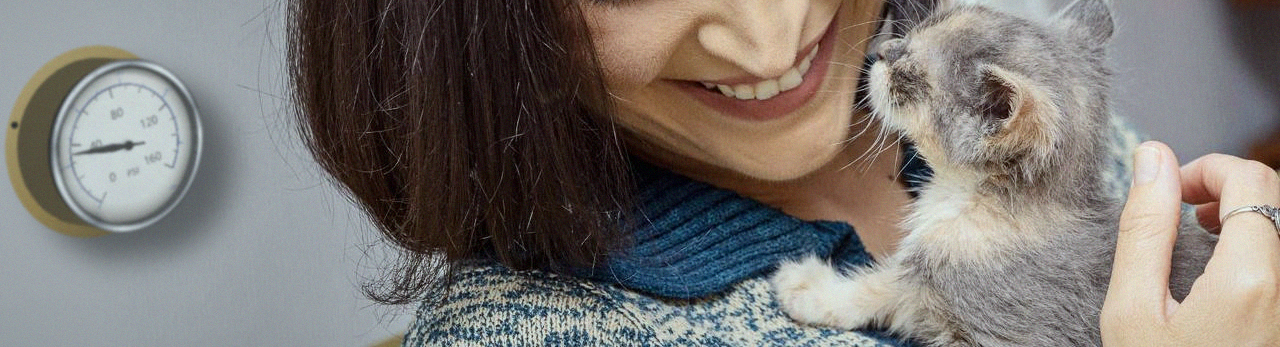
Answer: {"value": 35, "unit": "psi"}
